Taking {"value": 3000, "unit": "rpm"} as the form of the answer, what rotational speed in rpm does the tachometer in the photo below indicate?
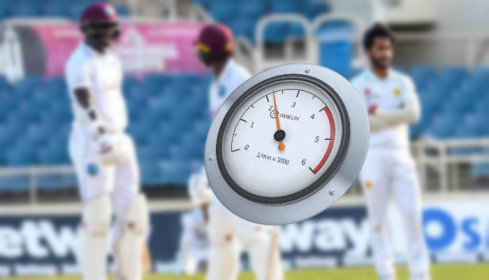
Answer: {"value": 2250, "unit": "rpm"}
